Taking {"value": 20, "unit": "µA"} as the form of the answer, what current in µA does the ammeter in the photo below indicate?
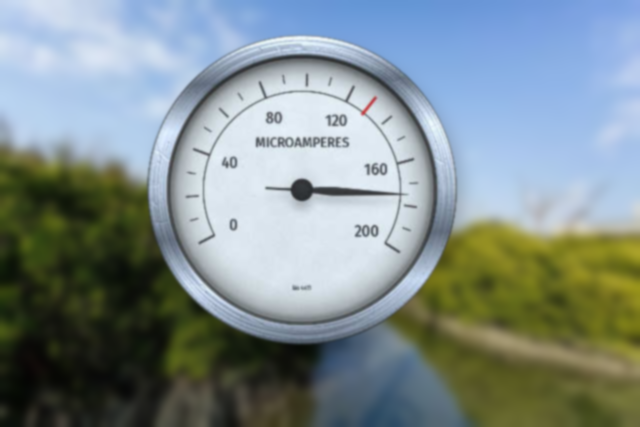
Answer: {"value": 175, "unit": "µA"}
